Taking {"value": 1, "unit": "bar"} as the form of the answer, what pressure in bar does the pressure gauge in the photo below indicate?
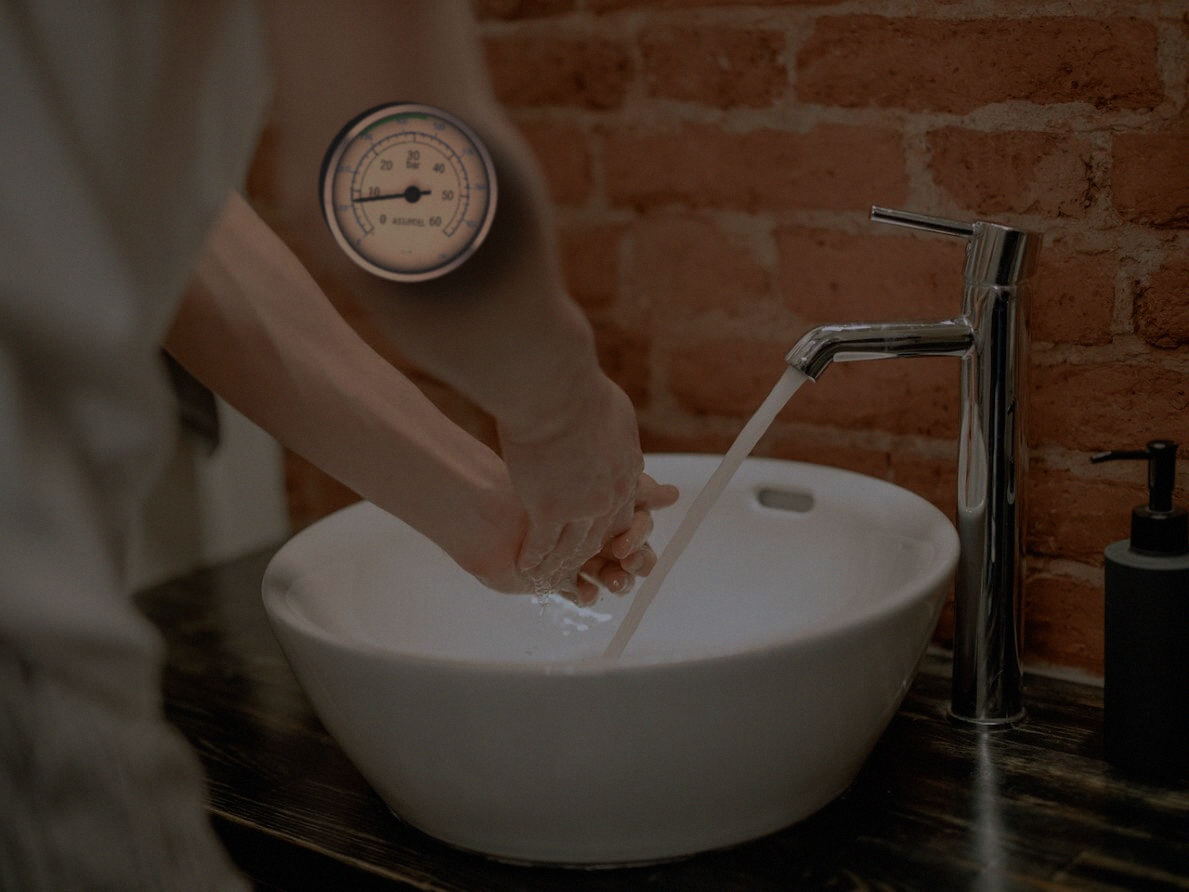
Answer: {"value": 8, "unit": "bar"}
